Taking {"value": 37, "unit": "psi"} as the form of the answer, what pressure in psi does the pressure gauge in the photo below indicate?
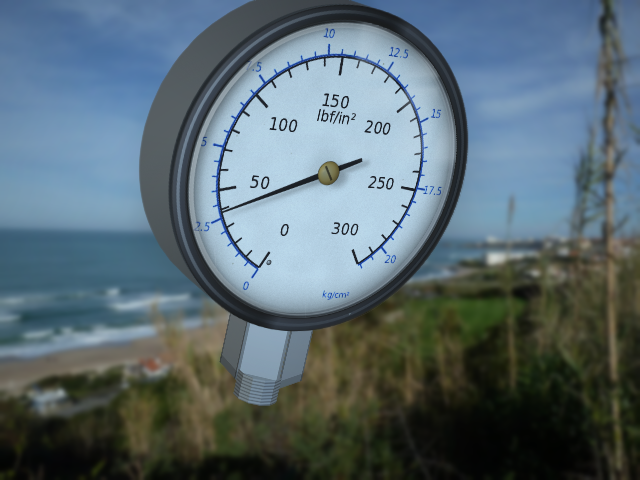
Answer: {"value": 40, "unit": "psi"}
